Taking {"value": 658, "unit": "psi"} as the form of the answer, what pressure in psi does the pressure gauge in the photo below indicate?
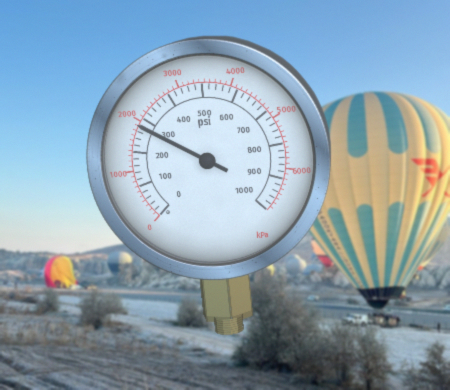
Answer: {"value": 280, "unit": "psi"}
